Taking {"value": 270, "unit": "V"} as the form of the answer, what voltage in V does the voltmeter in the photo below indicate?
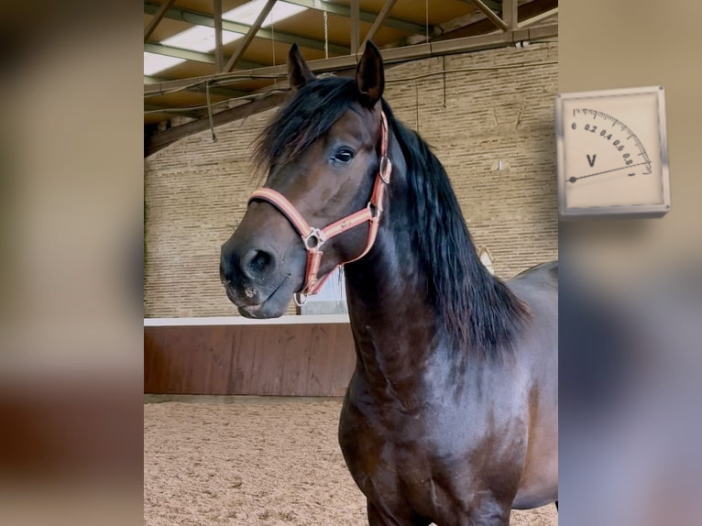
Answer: {"value": 0.9, "unit": "V"}
